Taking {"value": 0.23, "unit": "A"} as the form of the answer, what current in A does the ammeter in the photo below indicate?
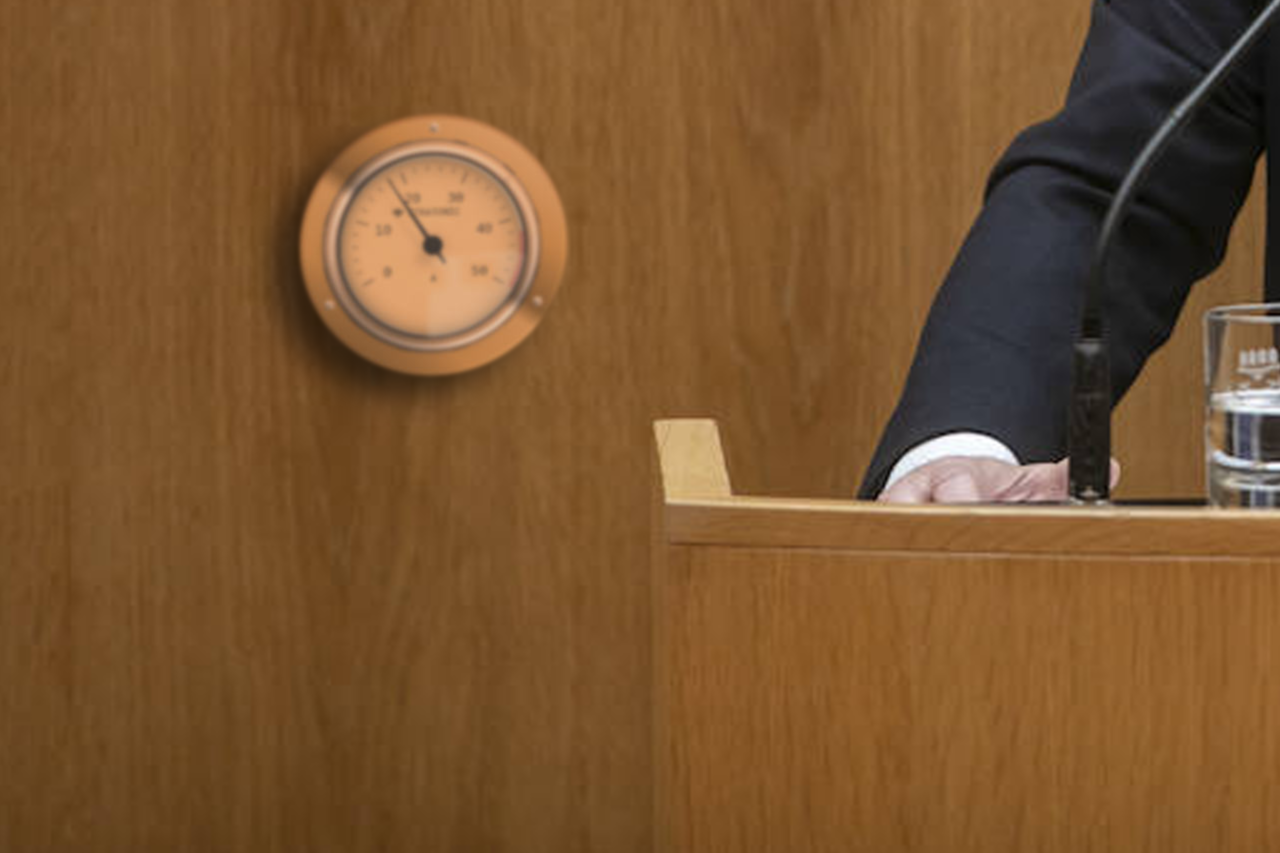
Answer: {"value": 18, "unit": "A"}
